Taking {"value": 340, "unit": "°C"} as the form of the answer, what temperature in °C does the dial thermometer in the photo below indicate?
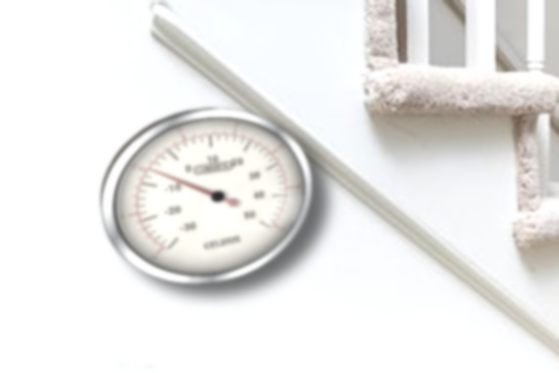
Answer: {"value": -6, "unit": "°C"}
